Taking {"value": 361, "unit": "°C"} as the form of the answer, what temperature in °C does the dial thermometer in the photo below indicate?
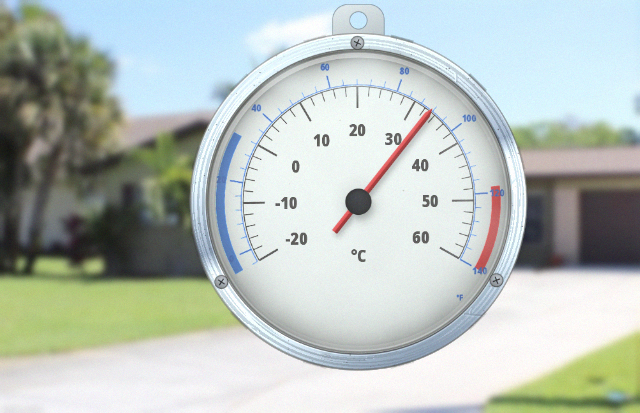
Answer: {"value": 33, "unit": "°C"}
